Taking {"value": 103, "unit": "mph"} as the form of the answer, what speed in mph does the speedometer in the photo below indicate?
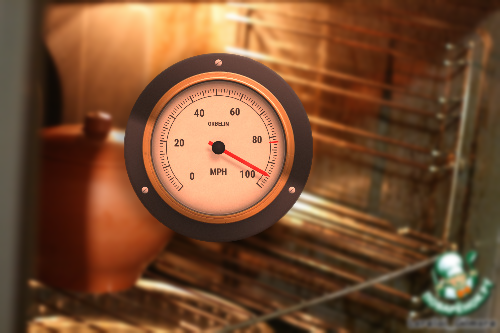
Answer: {"value": 95, "unit": "mph"}
